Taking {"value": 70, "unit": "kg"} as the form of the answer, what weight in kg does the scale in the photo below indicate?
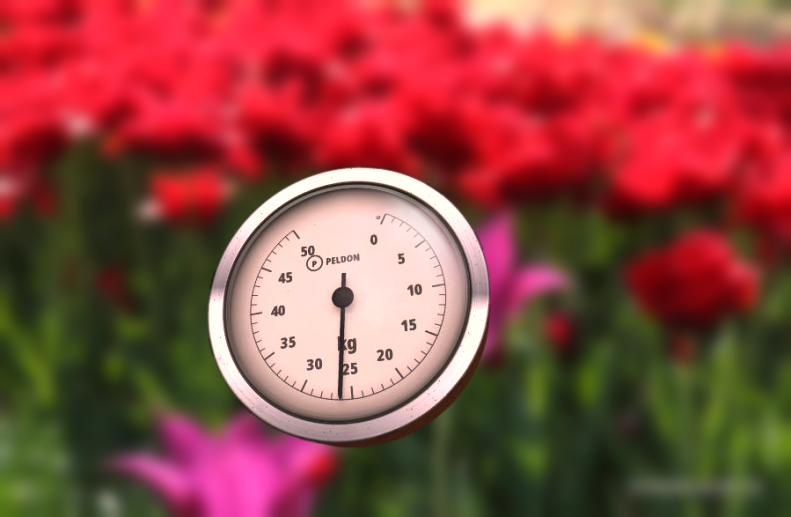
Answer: {"value": 26, "unit": "kg"}
